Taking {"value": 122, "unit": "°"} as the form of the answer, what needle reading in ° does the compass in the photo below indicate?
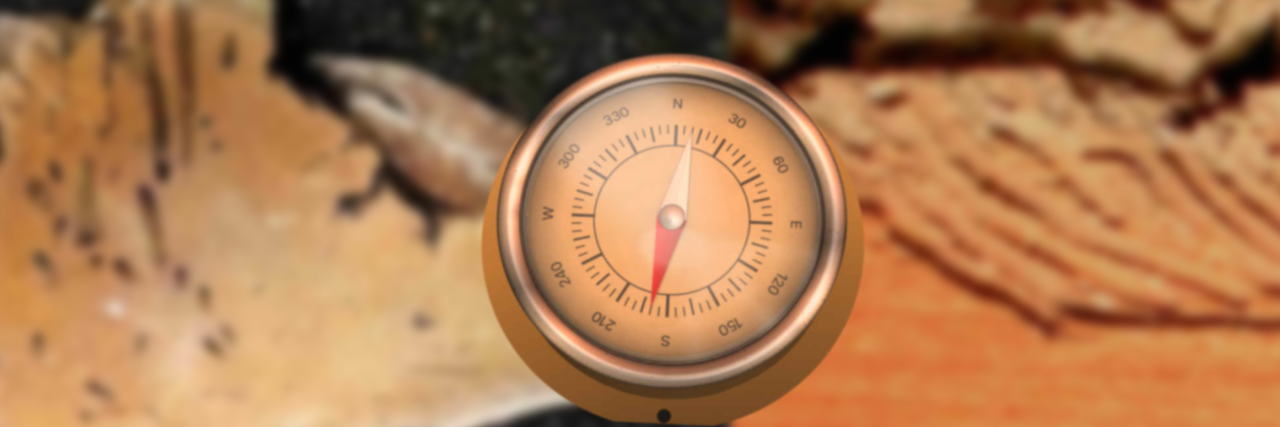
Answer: {"value": 190, "unit": "°"}
